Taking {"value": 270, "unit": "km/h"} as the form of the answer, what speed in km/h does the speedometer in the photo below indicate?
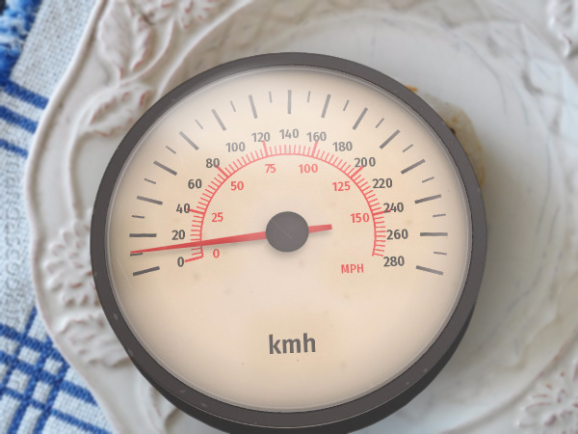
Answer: {"value": 10, "unit": "km/h"}
